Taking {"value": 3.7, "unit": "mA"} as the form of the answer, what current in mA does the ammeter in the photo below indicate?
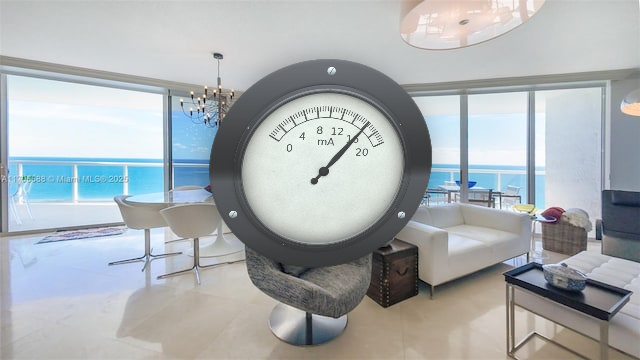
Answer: {"value": 16, "unit": "mA"}
